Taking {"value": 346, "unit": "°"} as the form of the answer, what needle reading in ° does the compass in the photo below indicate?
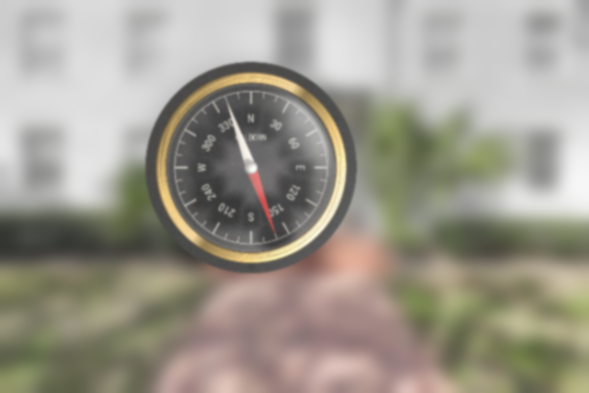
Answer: {"value": 160, "unit": "°"}
